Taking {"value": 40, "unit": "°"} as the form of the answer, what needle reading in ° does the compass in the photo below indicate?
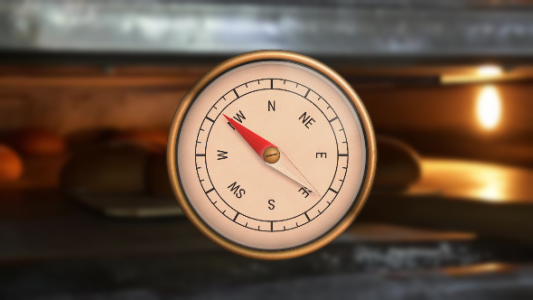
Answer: {"value": 310, "unit": "°"}
